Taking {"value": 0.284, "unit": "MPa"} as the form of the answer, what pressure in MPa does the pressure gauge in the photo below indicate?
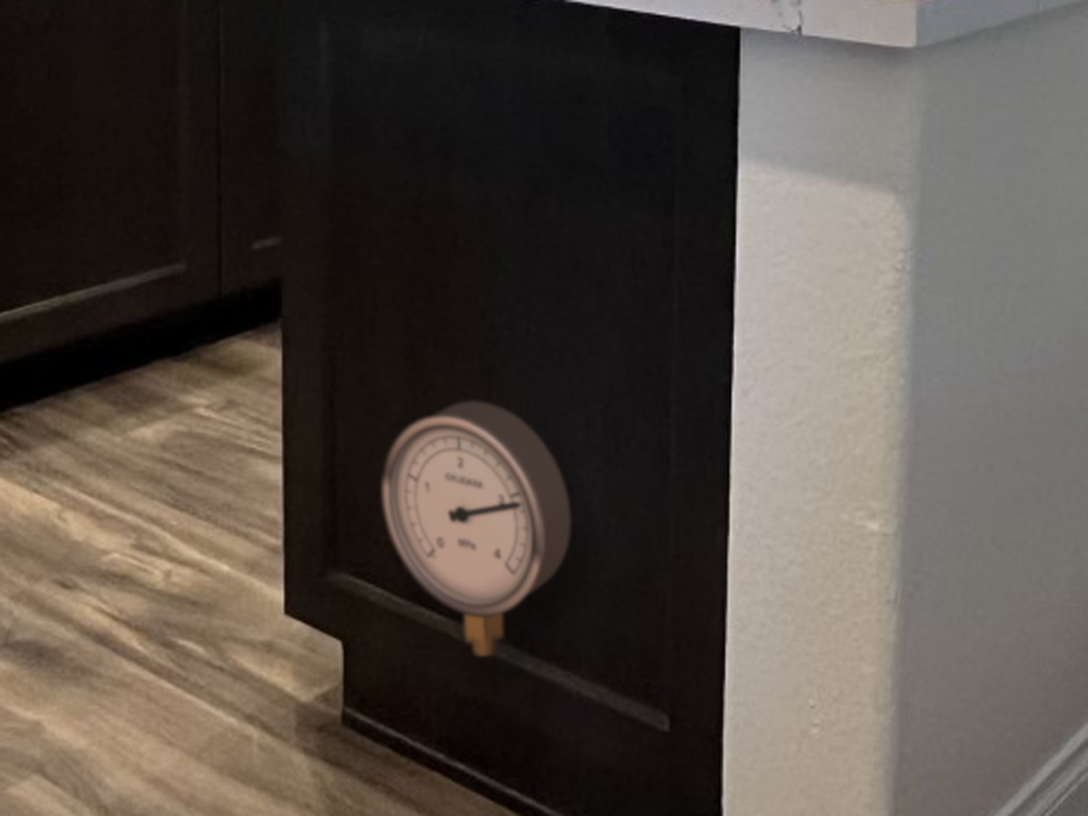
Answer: {"value": 3.1, "unit": "MPa"}
